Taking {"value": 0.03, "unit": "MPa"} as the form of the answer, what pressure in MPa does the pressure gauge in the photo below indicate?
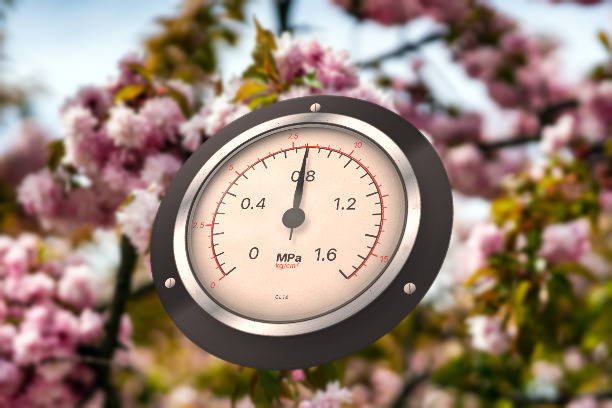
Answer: {"value": 0.8, "unit": "MPa"}
